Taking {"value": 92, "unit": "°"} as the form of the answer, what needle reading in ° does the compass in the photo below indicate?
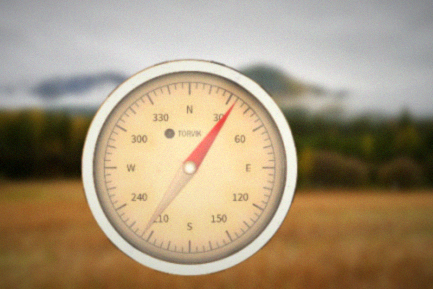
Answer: {"value": 35, "unit": "°"}
